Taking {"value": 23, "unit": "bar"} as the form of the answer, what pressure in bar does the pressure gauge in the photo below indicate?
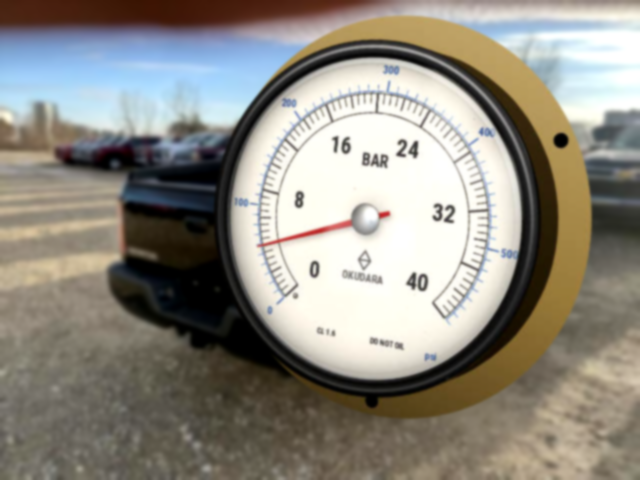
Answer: {"value": 4, "unit": "bar"}
